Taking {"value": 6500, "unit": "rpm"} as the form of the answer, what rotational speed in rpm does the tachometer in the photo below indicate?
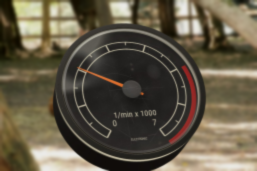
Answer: {"value": 2000, "unit": "rpm"}
